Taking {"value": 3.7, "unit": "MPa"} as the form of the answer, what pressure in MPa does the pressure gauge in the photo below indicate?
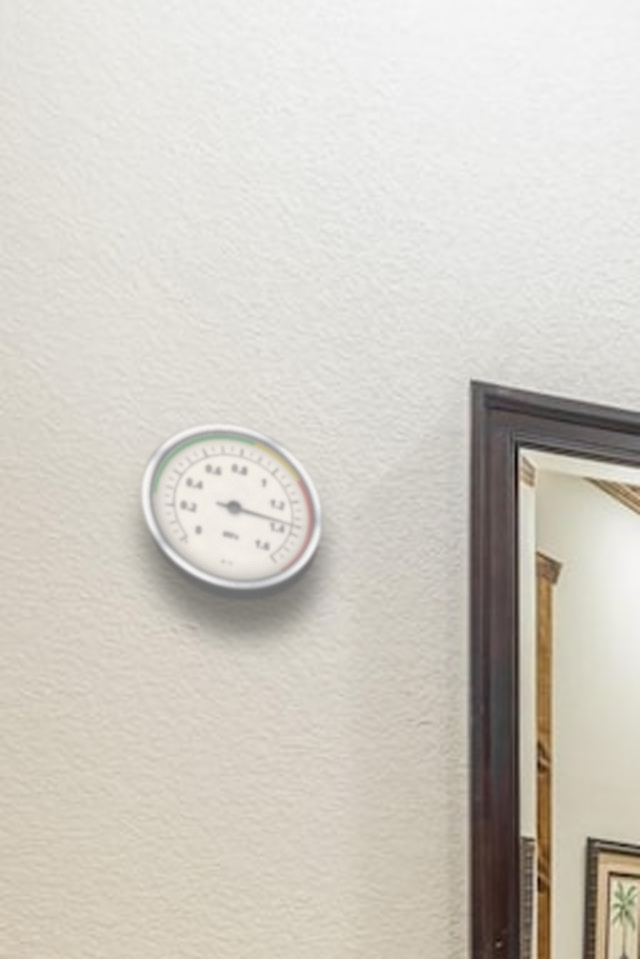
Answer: {"value": 1.35, "unit": "MPa"}
